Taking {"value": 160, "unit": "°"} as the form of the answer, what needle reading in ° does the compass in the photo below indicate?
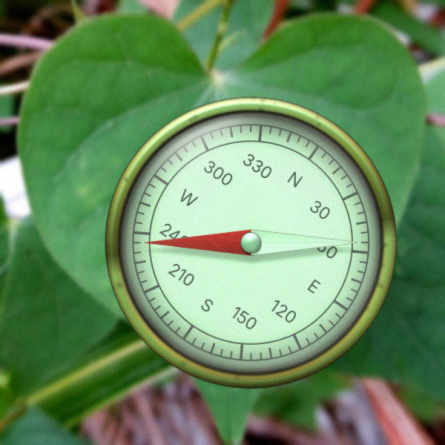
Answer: {"value": 235, "unit": "°"}
